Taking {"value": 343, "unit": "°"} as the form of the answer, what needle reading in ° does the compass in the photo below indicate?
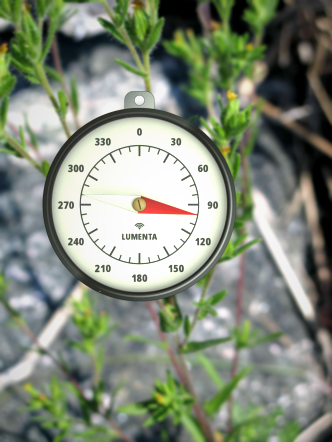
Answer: {"value": 100, "unit": "°"}
